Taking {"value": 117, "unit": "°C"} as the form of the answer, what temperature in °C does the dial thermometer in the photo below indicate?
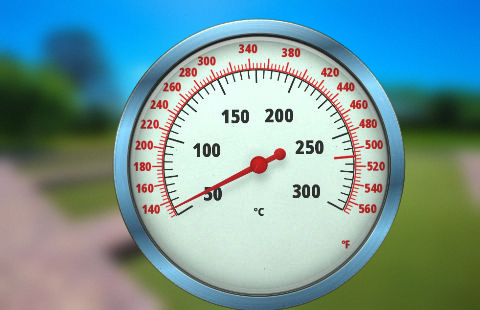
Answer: {"value": 55, "unit": "°C"}
